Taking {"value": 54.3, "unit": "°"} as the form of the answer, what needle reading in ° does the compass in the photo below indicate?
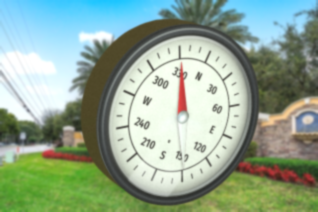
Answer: {"value": 330, "unit": "°"}
